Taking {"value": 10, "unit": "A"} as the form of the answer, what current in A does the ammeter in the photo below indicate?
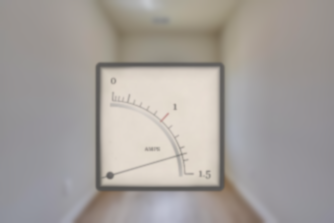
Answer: {"value": 1.35, "unit": "A"}
